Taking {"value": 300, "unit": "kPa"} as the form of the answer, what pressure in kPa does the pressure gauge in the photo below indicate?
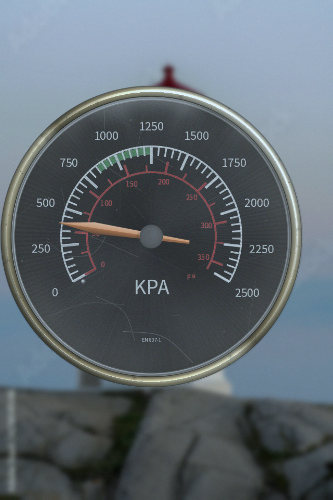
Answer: {"value": 400, "unit": "kPa"}
